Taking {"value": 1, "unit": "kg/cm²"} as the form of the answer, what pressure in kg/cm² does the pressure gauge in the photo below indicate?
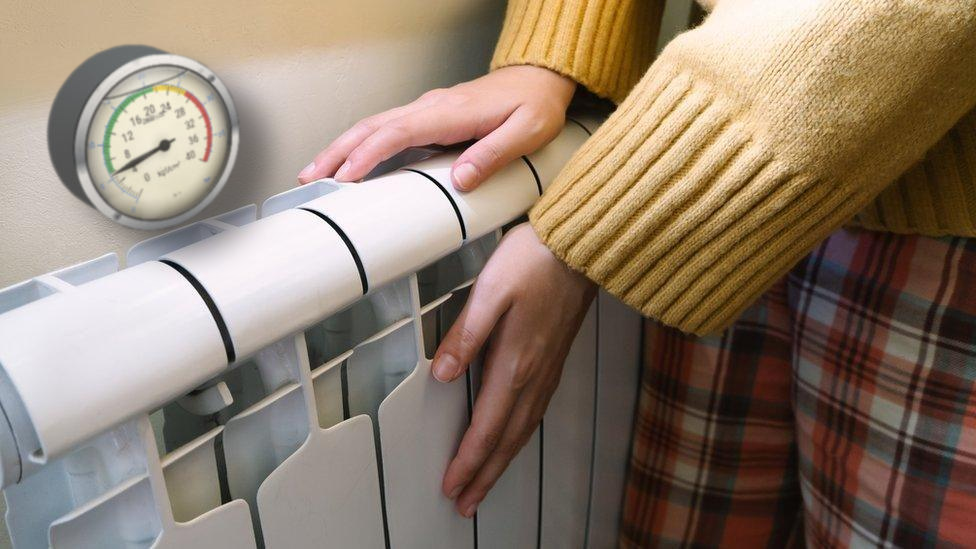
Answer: {"value": 6, "unit": "kg/cm²"}
